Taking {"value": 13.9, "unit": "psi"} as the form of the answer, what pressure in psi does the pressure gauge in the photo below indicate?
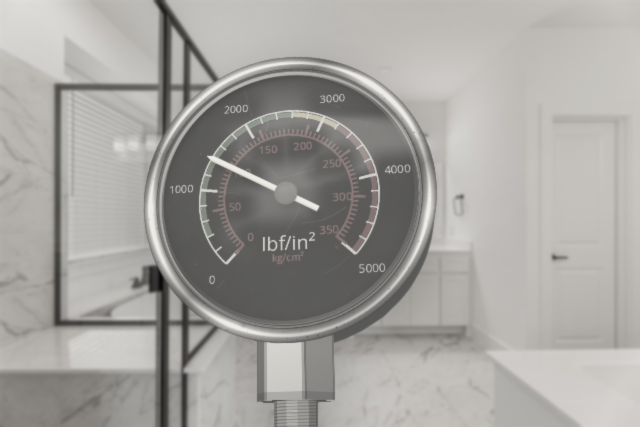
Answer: {"value": 1400, "unit": "psi"}
